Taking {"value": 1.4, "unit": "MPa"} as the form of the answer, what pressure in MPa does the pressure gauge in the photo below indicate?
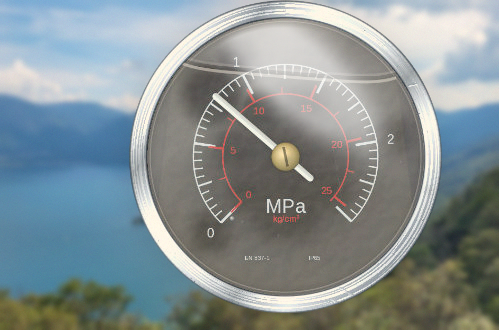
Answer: {"value": 0.8, "unit": "MPa"}
